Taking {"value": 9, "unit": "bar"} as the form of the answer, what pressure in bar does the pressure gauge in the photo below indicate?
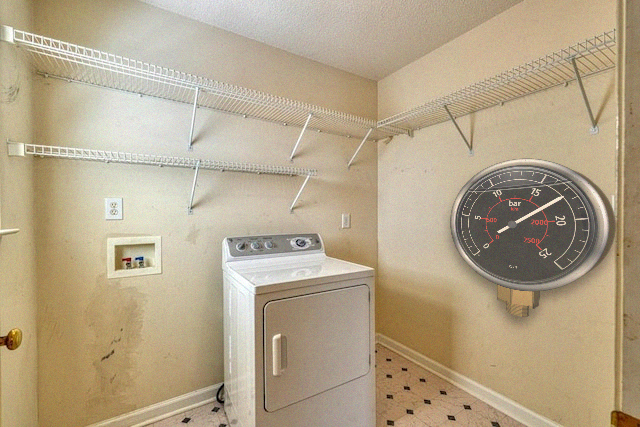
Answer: {"value": 17.5, "unit": "bar"}
